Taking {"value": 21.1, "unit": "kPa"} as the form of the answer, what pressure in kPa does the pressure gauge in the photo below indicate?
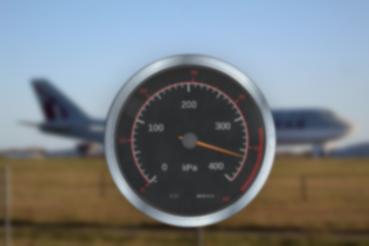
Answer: {"value": 360, "unit": "kPa"}
